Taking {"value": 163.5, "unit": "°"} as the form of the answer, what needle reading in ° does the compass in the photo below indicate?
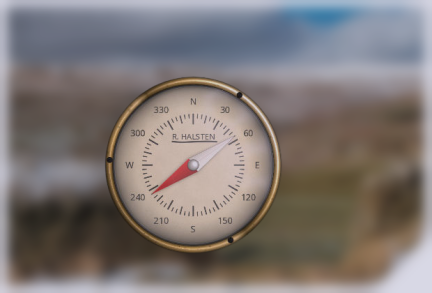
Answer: {"value": 235, "unit": "°"}
